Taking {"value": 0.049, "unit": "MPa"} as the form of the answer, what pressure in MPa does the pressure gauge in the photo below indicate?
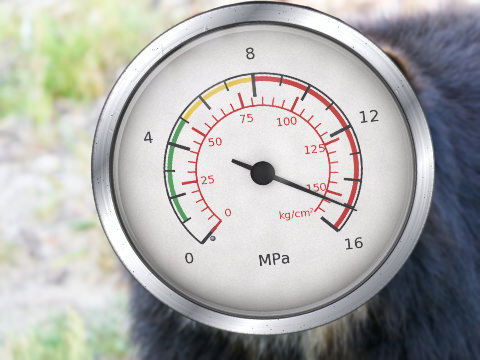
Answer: {"value": 15, "unit": "MPa"}
